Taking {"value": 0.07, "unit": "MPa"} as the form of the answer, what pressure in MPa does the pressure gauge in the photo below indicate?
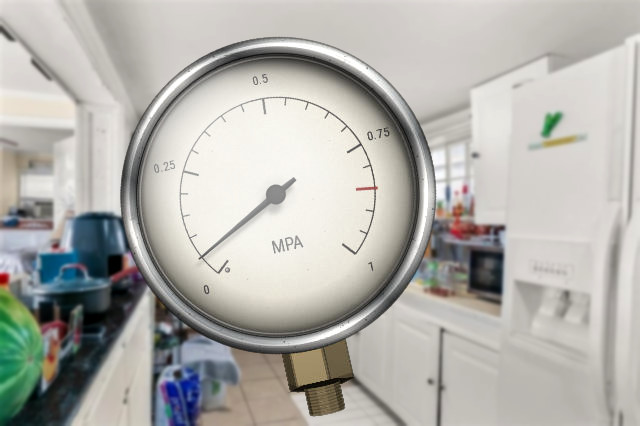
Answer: {"value": 0.05, "unit": "MPa"}
